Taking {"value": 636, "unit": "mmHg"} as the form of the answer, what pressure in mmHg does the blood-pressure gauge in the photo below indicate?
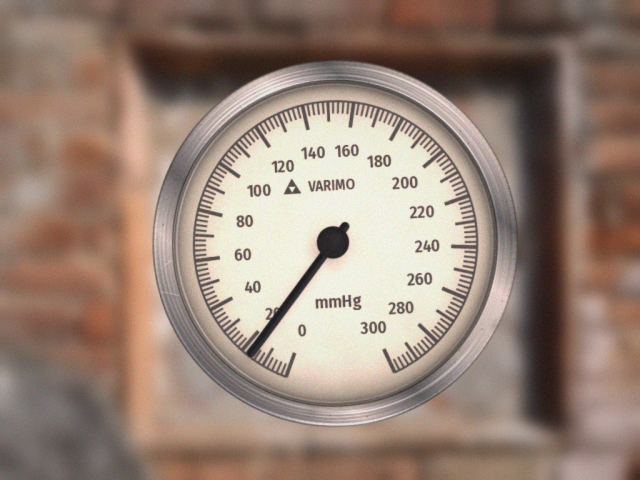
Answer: {"value": 16, "unit": "mmHg"}
